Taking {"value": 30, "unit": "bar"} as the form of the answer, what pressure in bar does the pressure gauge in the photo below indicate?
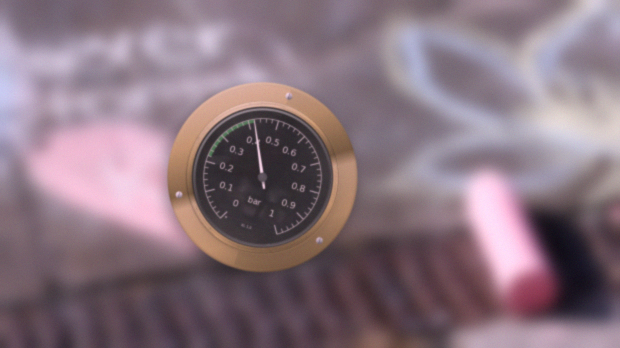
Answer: {"value": 0.42, "unit": "bar"}
